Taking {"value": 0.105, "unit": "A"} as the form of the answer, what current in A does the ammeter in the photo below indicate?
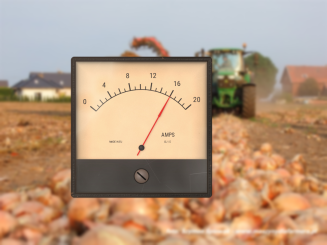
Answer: {"value": 16, "unit": "A"}
